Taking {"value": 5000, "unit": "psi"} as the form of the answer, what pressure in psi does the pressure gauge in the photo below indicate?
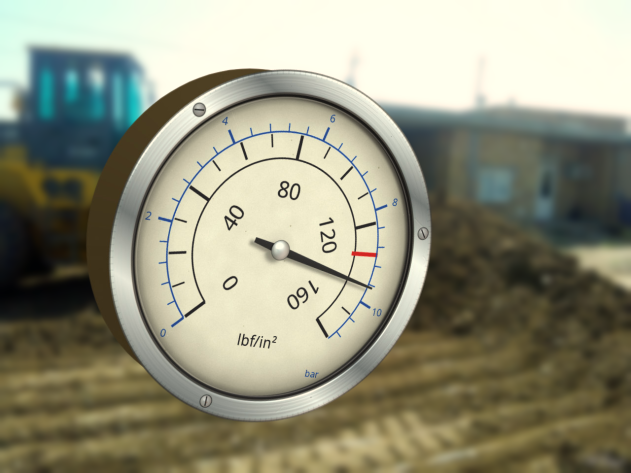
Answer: {"value": 140, "unit": "psi"}
